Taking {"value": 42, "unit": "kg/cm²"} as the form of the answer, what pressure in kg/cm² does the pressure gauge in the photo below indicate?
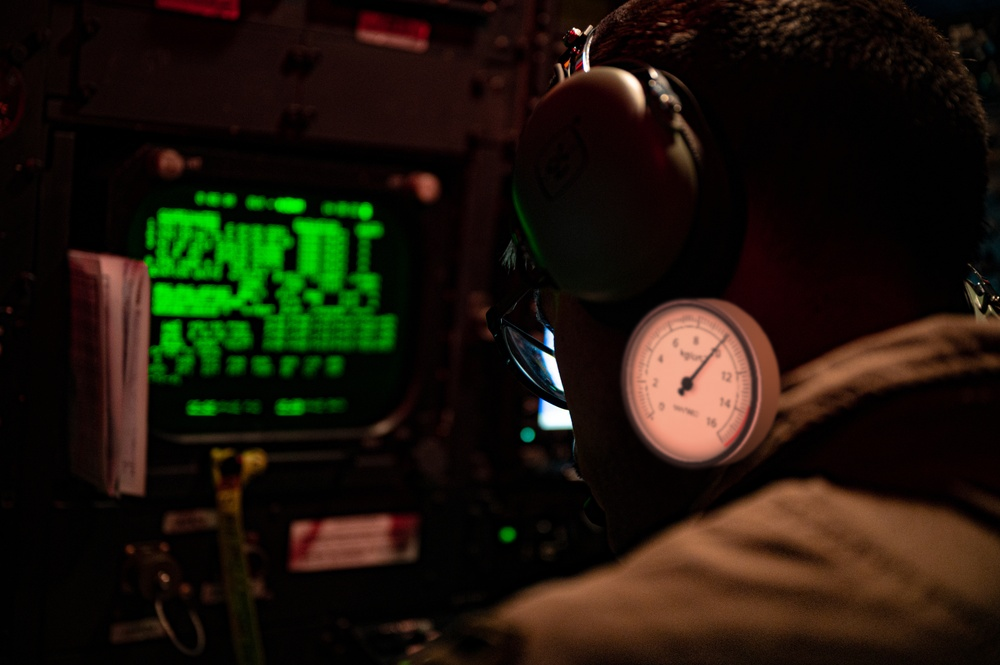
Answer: {"value": 10, "unit": "kg/cm²"}
